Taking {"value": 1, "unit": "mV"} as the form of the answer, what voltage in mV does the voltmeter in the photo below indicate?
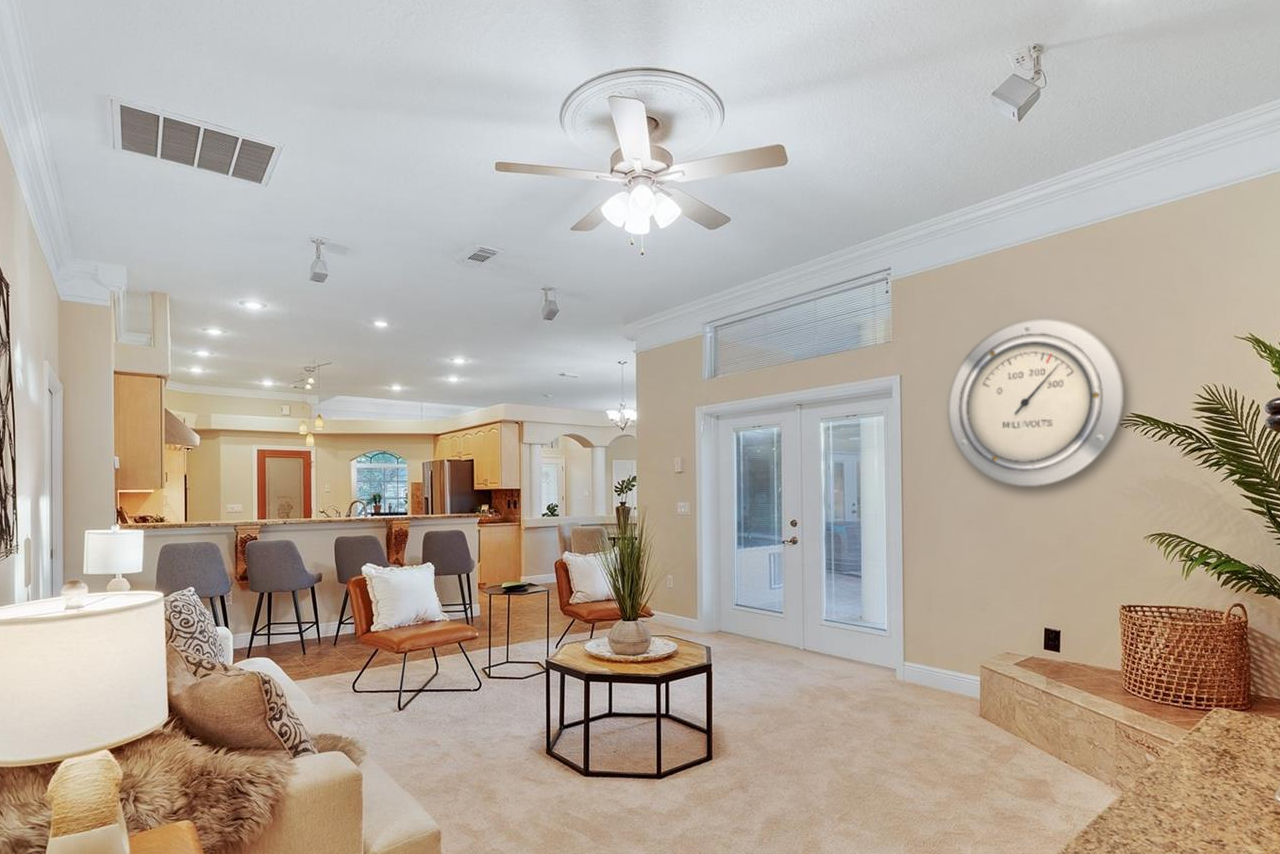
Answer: {"value": 260, "unit": "mV"}
